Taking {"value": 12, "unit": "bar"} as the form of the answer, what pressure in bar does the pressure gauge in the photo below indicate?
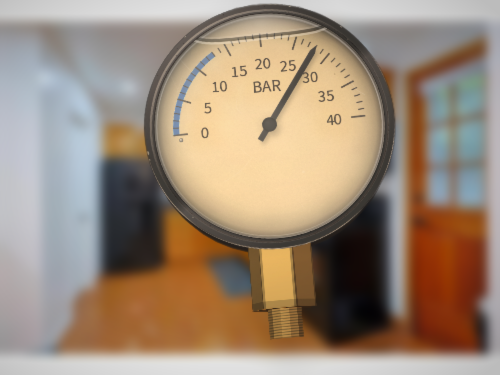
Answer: {"value": 28, "unit": "bar"}
